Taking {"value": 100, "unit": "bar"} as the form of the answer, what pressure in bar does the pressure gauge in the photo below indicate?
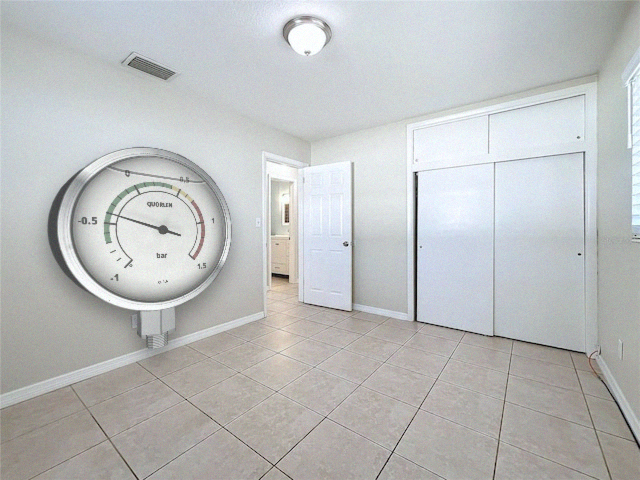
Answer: {"value": -0.4, "unit": "bar"}
